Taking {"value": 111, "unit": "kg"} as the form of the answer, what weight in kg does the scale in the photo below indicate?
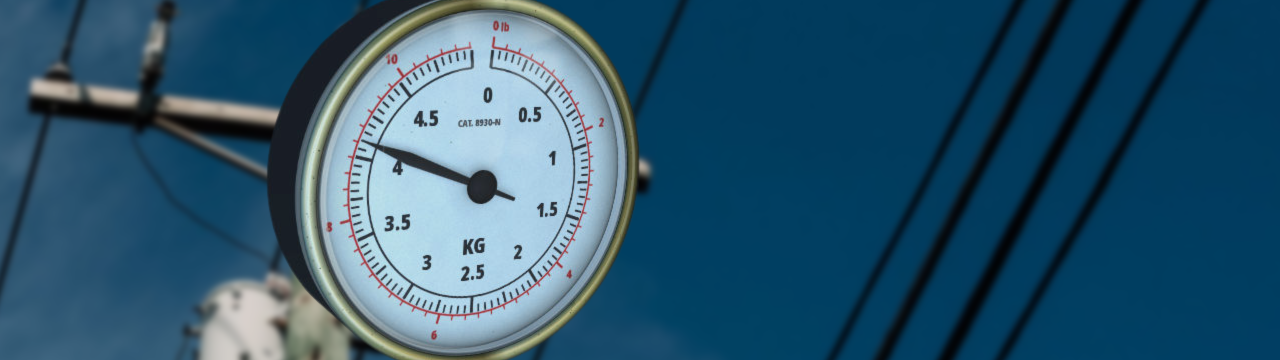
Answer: {"value": 4.1, "unit": "kg"}
